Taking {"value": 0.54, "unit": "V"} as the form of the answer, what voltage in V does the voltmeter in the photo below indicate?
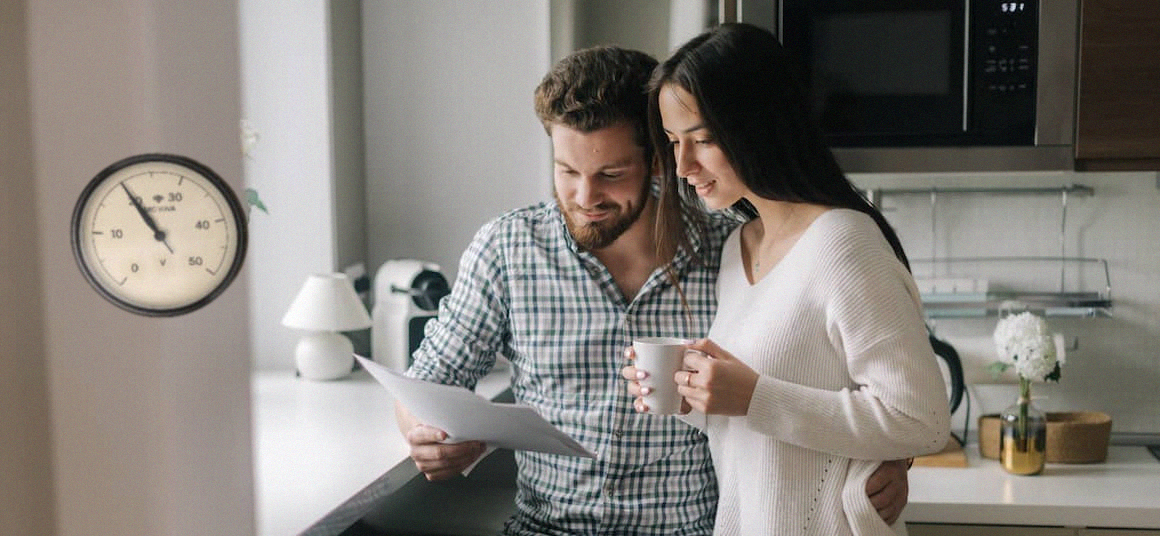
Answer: {"value": 20, "unit": "V"}
